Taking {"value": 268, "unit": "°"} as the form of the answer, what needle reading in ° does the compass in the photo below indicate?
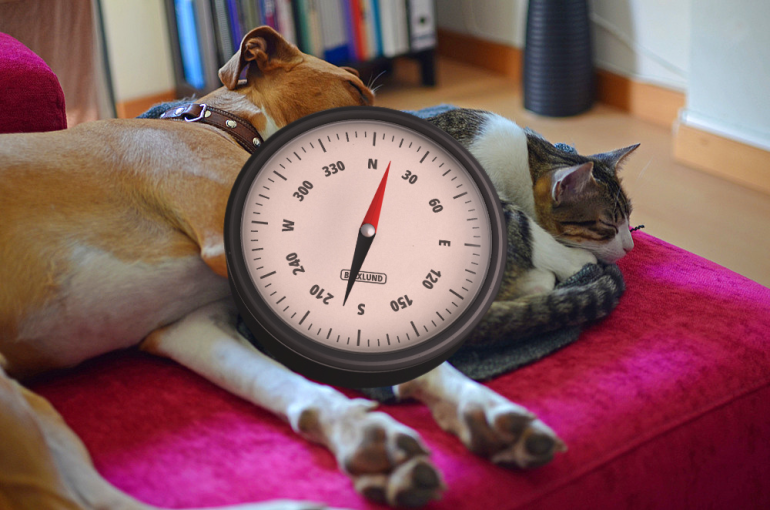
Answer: {"value": 12.5, "unit": "°"}
